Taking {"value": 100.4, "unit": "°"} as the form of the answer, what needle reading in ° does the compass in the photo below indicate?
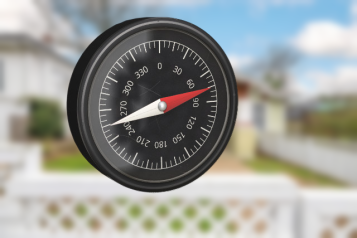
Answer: {"value": 75, "unit": "°"}
